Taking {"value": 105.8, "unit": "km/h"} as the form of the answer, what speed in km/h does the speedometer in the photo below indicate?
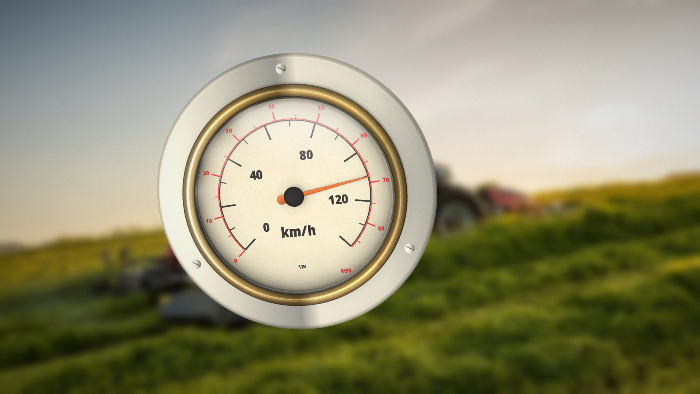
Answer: {"value": 110, "unit": "km/h"}
